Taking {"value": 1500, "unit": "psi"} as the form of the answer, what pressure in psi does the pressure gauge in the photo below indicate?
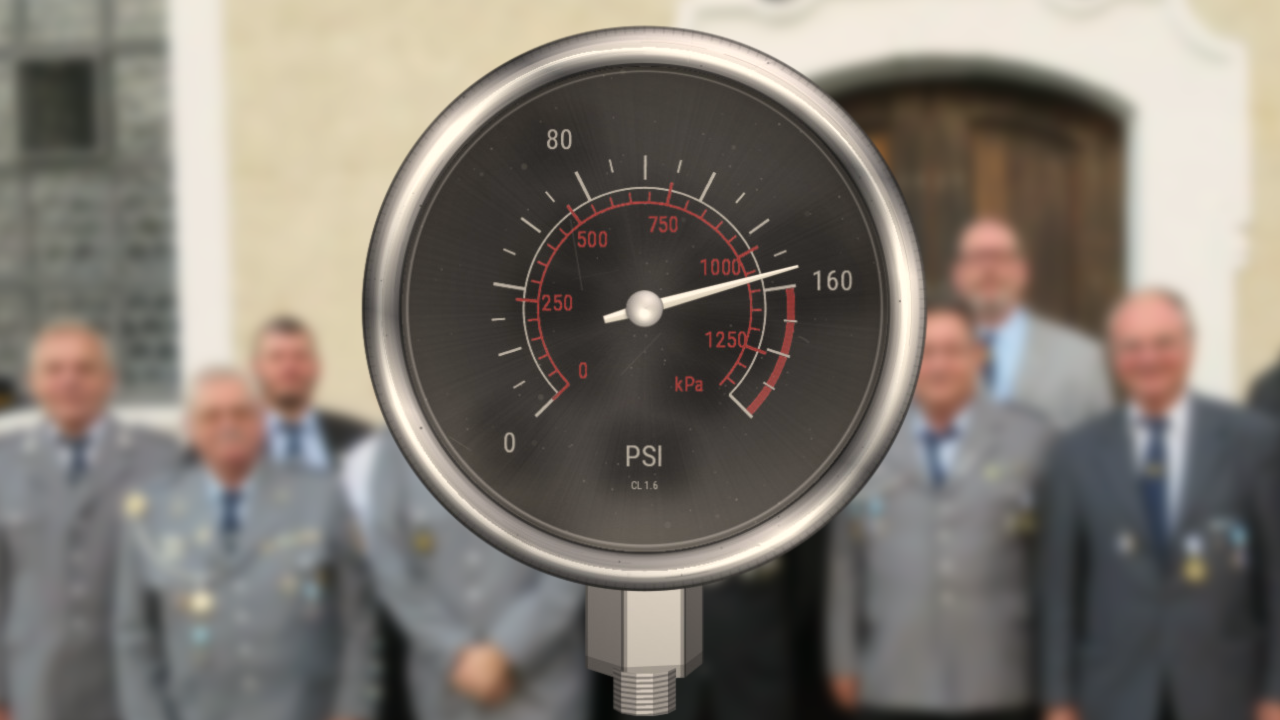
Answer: {"value": 155, "unit": "psi"}
